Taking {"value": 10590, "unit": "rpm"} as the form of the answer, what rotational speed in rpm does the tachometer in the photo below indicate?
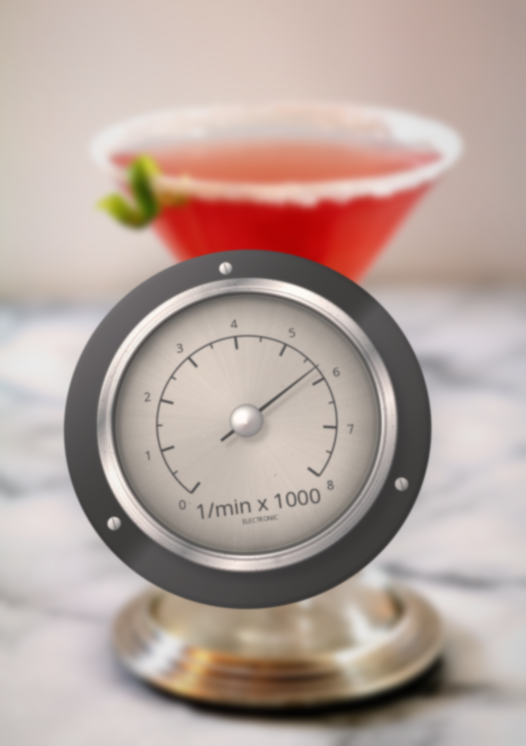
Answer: {"value": 5750, "unit": "rpm"}
